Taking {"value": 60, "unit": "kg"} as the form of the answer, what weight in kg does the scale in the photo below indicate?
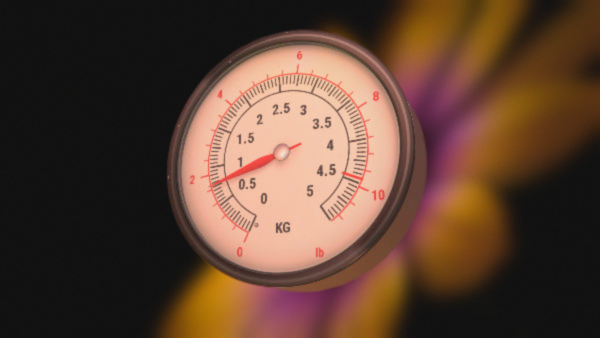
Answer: {"value": 0.75, "unit": "kg"}
